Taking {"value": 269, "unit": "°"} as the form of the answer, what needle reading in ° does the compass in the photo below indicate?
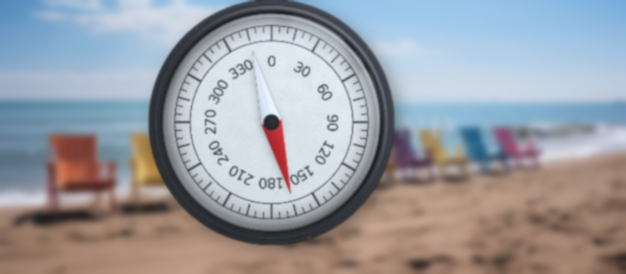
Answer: {"value": 165, "unit": "°"}
